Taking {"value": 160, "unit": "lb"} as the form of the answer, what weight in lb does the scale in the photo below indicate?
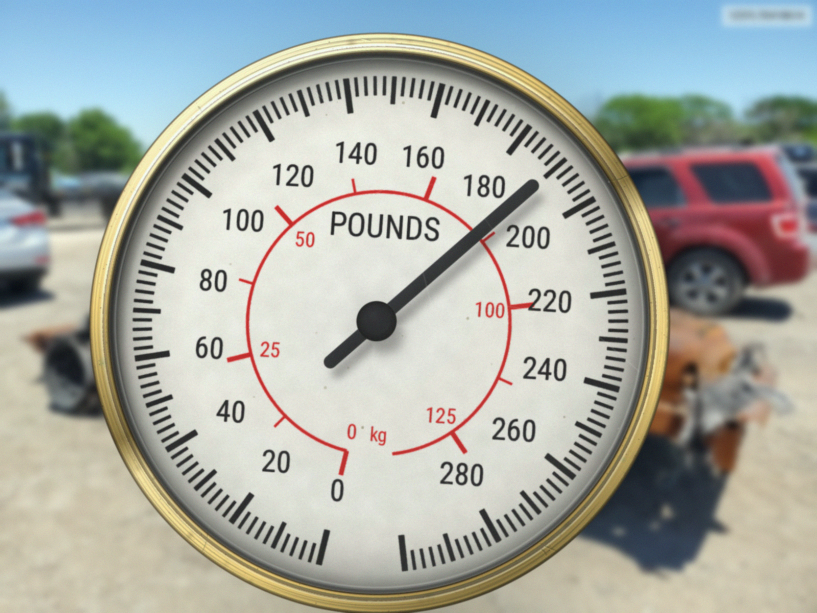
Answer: {"value": 190, "unit": "lb"}
